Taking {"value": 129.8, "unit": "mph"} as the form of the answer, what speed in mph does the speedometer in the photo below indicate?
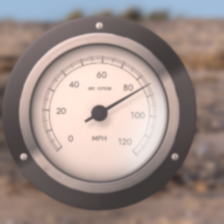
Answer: {"value": 85, "unit": "mph"}
